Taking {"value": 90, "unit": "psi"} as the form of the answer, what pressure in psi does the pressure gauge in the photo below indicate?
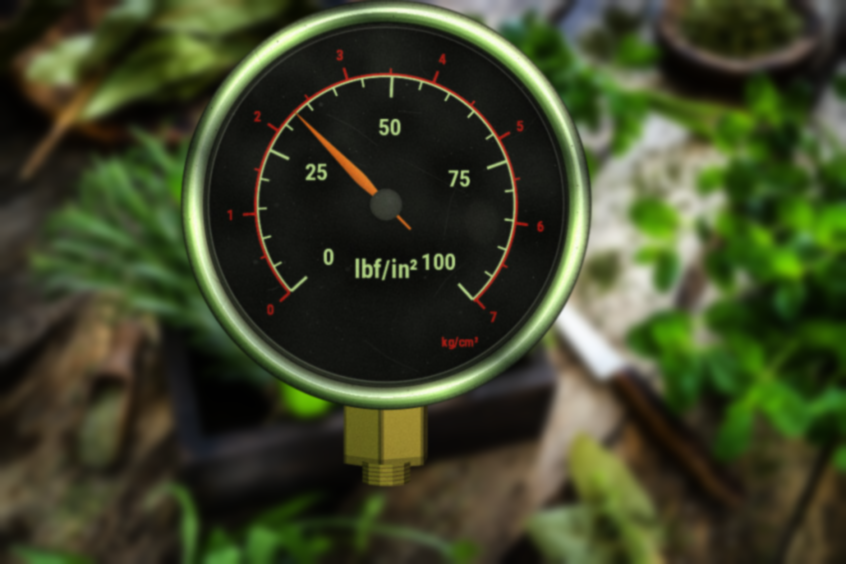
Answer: {"value": 32.5, "unit": "psi"}
